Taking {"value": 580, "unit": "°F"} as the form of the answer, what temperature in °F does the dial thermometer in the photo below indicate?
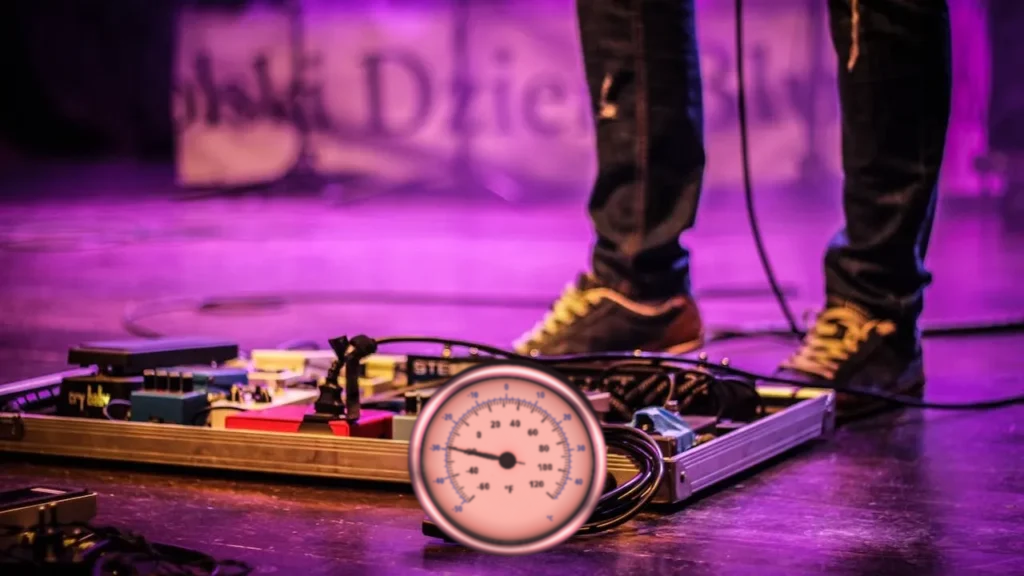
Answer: {"value": -20, "unit": "°F"}
